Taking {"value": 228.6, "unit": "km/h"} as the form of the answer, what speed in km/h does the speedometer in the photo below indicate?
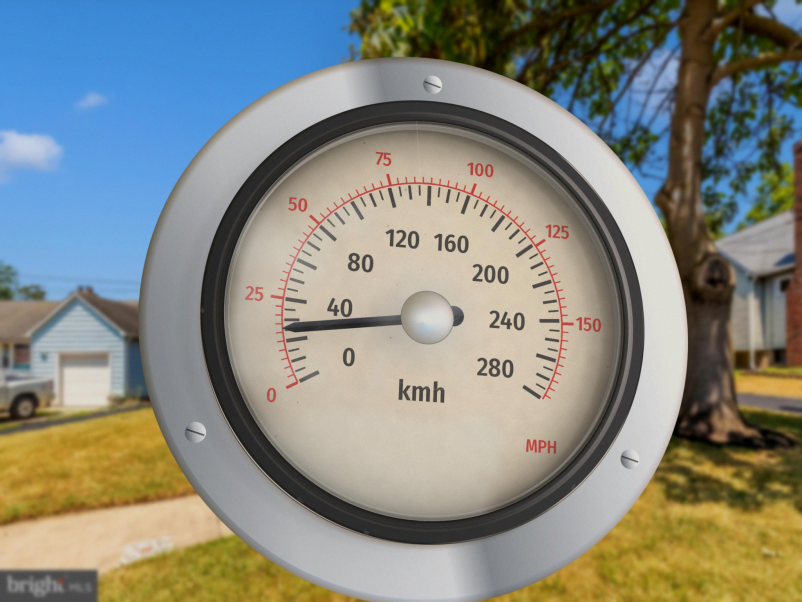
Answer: {"value": 25, "unit": "km/h"}
